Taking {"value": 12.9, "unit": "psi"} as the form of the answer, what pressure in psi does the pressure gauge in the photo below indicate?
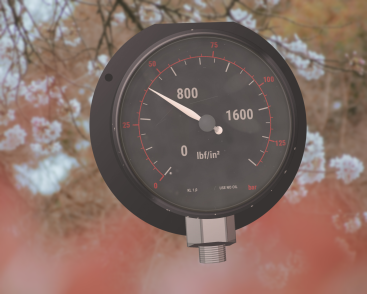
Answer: {"value": 600, "unit": "psi"}
